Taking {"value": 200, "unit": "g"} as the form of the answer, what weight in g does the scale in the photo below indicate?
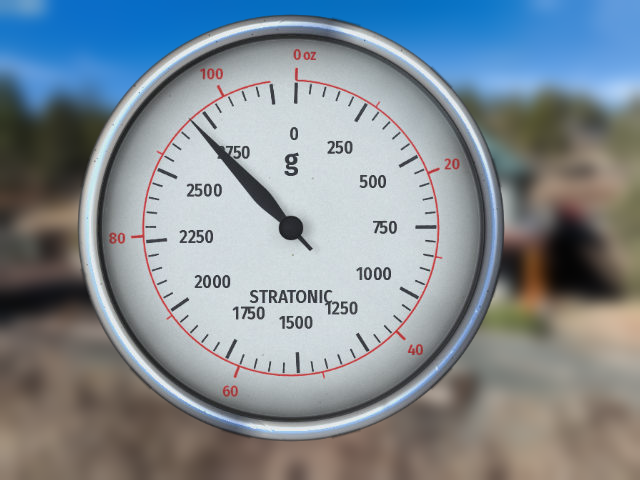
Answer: {"value": 2700, "unit": "g"}
